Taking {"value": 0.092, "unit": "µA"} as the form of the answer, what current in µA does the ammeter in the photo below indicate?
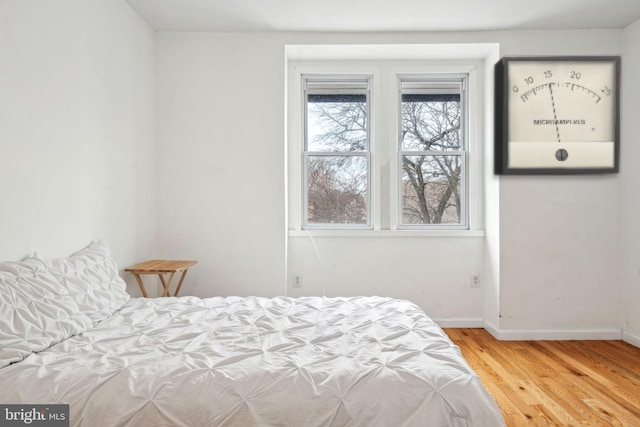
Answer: {"value": 15, "unit": "µA"}
